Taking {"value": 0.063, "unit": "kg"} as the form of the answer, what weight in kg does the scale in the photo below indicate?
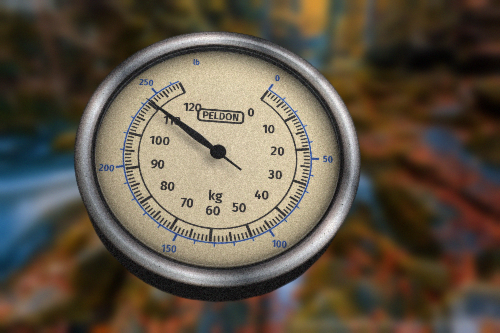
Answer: {"value": 110, "unit": "kg"}
